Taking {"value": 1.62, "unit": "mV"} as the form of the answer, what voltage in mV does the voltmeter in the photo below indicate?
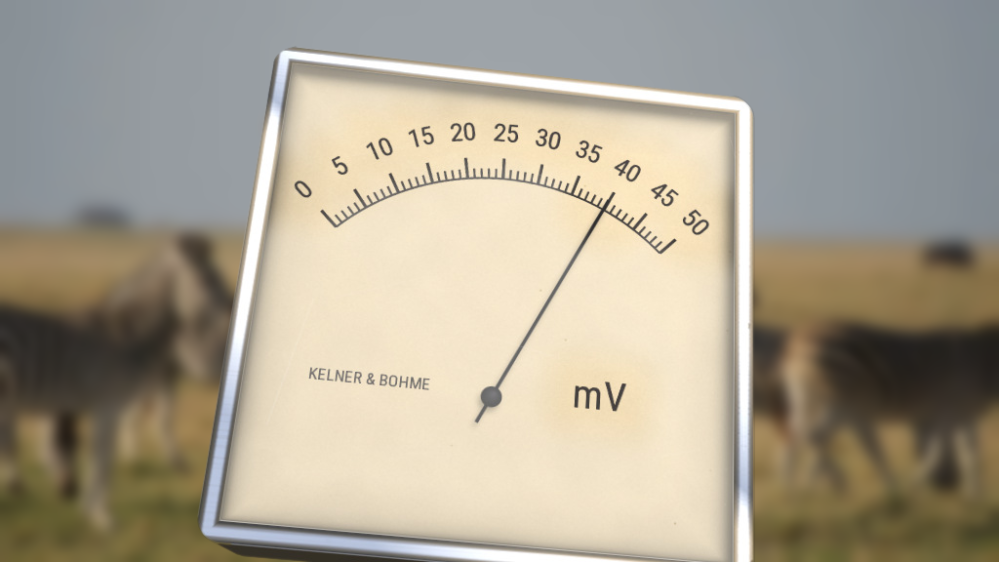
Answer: {"value": 40, "unit": "mV"}
